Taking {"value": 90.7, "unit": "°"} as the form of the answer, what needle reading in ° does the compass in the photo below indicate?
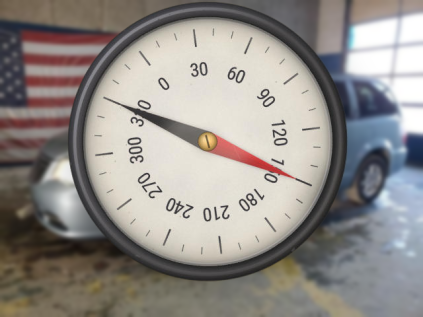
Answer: {"value": 150, "unit": "°"}
